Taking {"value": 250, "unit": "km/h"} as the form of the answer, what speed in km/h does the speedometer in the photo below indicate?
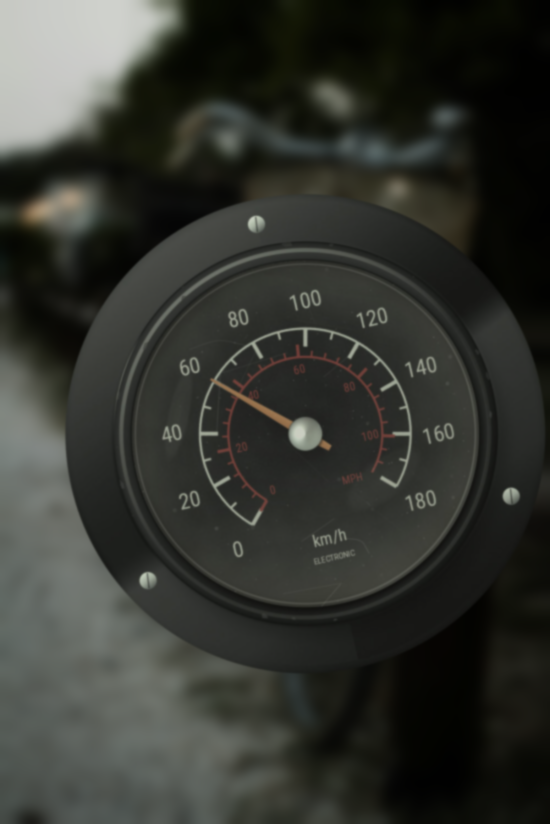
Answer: {"value": 60, "unit": "km/h"}
